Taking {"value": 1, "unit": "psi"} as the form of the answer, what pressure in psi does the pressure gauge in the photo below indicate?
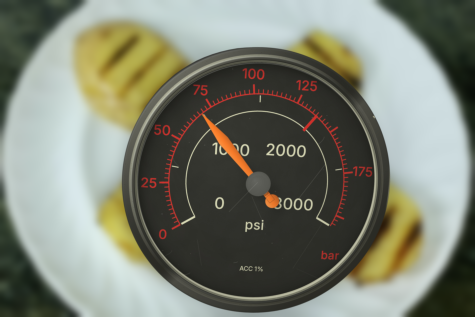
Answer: {"value": 1000, "unit": "psi"}
